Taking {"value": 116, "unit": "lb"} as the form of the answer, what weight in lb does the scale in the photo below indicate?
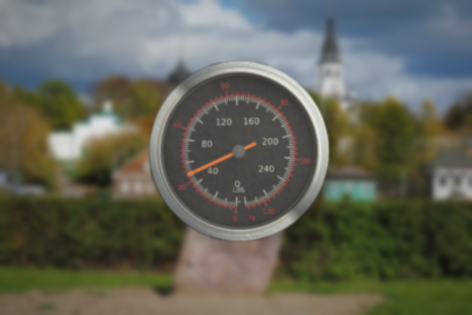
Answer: {"value": 50, "unit": "lb"}
